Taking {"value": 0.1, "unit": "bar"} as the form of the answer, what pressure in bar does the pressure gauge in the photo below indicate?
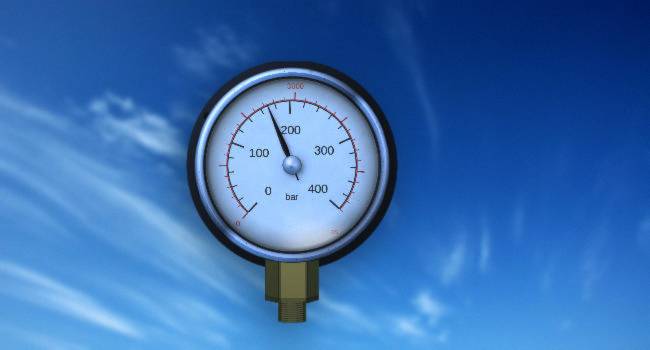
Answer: {"value": 170, "unit": "bar"}
